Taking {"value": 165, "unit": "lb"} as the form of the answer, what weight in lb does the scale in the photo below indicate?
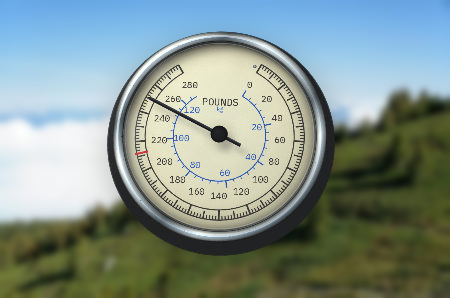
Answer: {"value": 250, "unit": "lb"}
